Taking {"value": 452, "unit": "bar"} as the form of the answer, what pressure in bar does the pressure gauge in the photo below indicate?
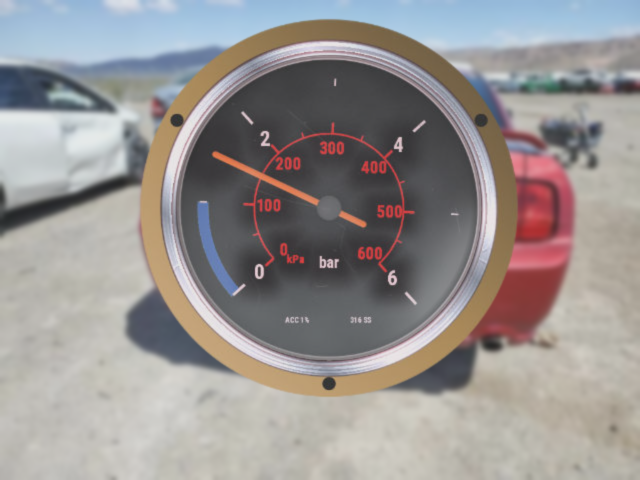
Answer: {"value": 1.5, "unit": "bar"}
